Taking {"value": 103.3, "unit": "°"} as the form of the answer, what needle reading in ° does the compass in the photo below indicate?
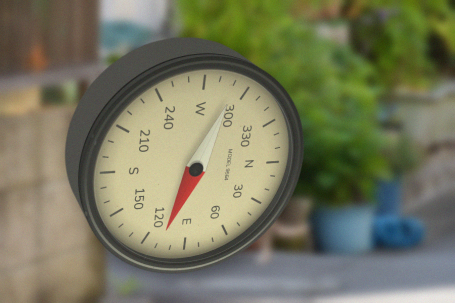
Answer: {"value": 110, "unit": "°"}
